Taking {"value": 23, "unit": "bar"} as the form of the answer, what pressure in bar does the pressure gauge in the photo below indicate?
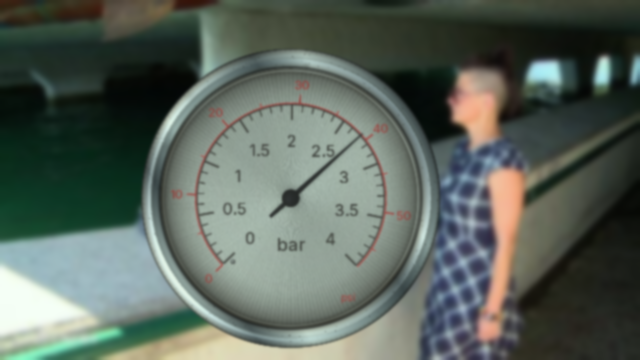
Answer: {"value": 2.7, "unit": "bar"}
